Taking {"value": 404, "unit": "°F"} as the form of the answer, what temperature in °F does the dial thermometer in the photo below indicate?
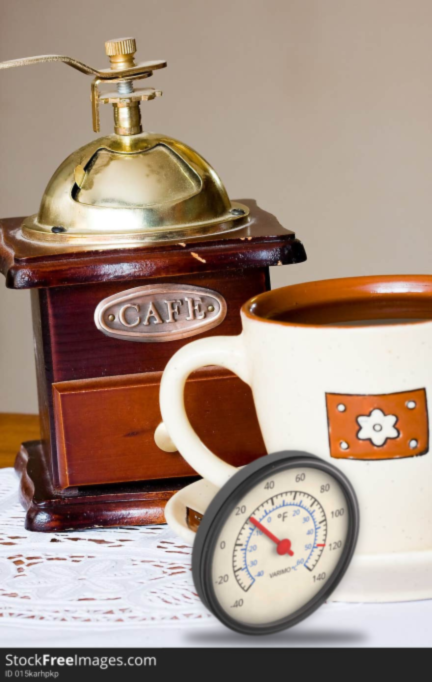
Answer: {"value": 20, "unit": "°F"}
